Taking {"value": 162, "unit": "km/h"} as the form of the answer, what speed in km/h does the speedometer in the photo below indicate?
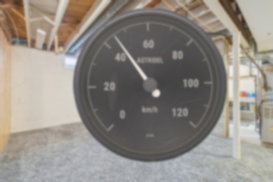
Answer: {"value": 45, "unit": "km/h"}
